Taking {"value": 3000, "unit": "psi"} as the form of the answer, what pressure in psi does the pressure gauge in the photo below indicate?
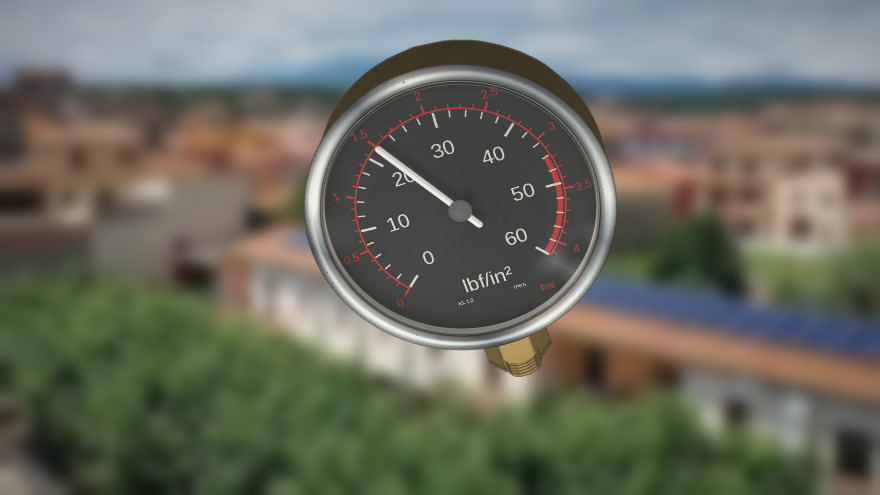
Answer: {"value": 22, "unit": "psi"}
